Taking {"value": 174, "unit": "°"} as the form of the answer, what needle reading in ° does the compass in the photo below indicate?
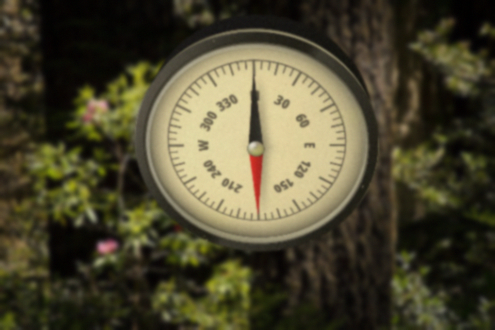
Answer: {"value": 180, "unit": "°"}
